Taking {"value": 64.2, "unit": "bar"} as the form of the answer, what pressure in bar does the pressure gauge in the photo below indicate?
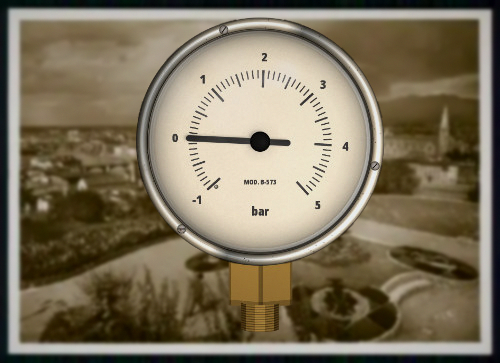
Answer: {"value": 0, "unit": "bar"}
